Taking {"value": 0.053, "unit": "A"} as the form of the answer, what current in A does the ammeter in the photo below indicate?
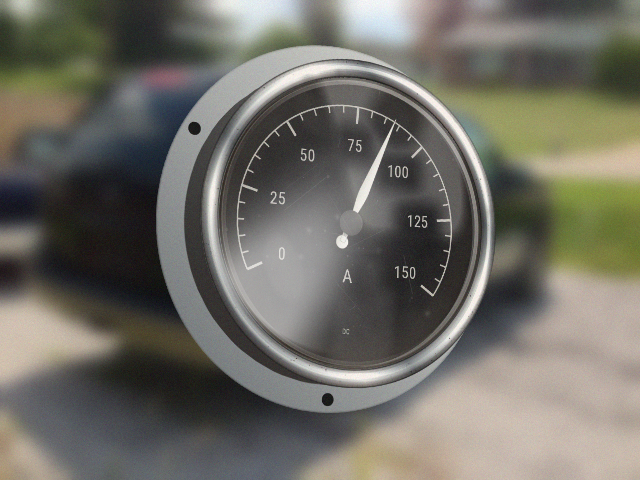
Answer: {"value": 87.5, "unit": "A"}
